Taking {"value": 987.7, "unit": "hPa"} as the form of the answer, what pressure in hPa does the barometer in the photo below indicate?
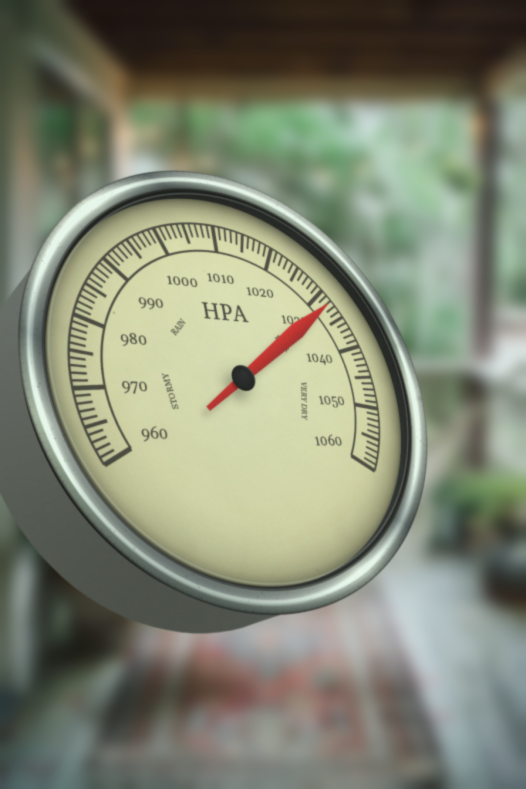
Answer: {"value": 1032, "unit": "hPa"}
